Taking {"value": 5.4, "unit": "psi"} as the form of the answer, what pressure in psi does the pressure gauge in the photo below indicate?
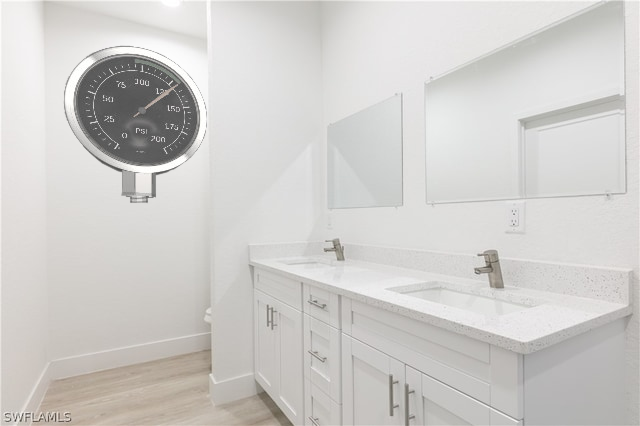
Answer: {"value": 130, "unit": "psi"}
